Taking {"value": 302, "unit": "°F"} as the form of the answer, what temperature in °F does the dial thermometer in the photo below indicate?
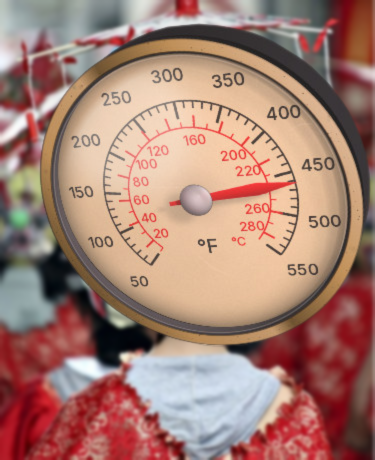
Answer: {"value": 460, "unit": "°F"}
